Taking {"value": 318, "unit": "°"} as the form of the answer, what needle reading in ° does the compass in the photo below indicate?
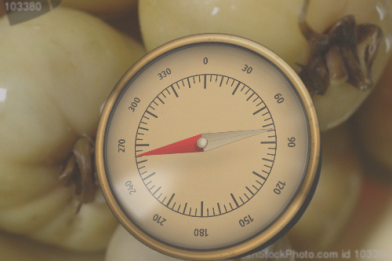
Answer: {"value": 260, "unit": "°"}
